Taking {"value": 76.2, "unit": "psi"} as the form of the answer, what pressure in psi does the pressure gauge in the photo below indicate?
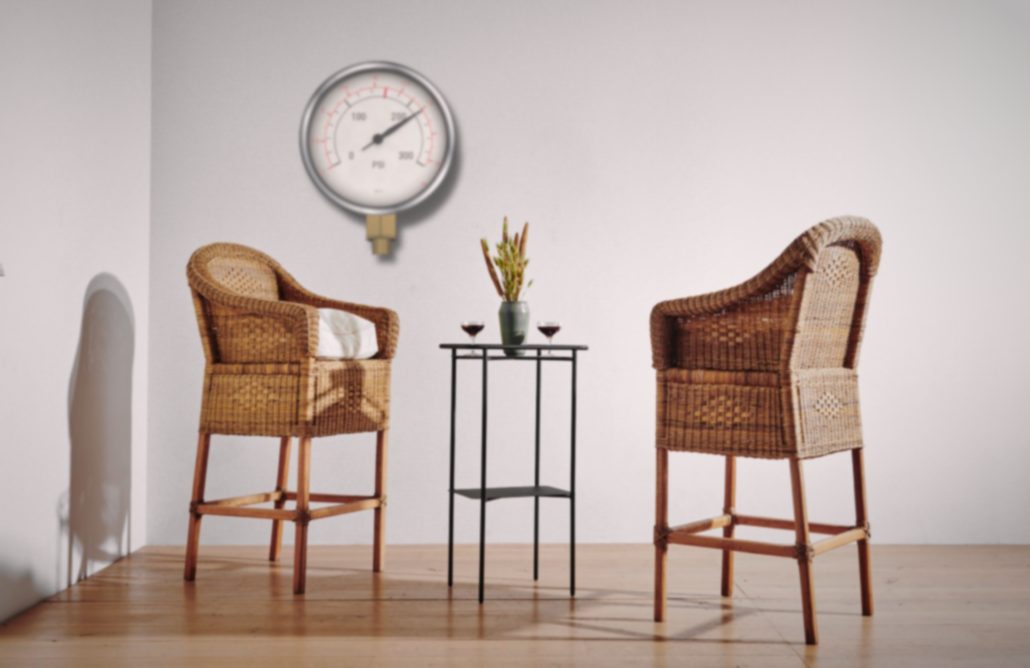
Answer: {"value": 220, "unit": "psi"}
